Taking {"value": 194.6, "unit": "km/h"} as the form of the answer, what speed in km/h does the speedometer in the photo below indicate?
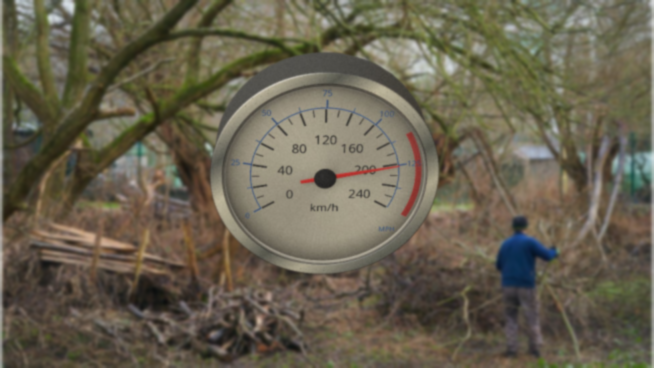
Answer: {"value": 200, "unit": "km/h"}
